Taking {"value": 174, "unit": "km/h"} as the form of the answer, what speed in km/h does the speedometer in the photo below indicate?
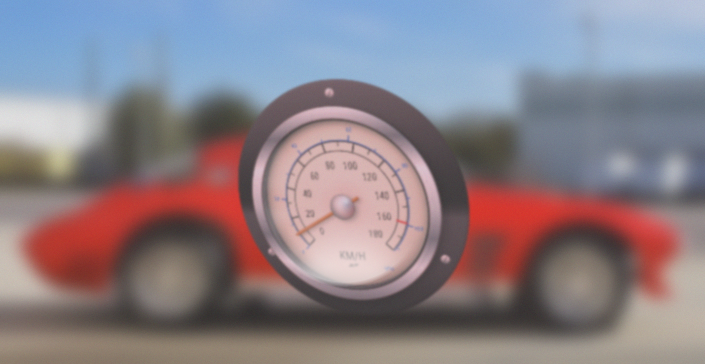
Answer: {"value": 10, "unit": "km/h"}
